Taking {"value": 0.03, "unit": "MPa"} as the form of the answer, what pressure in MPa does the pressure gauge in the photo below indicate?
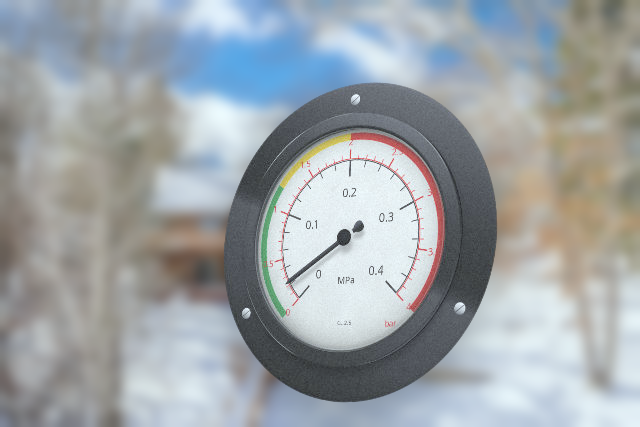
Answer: {"value": 0.02, "unit": "MPa"}
